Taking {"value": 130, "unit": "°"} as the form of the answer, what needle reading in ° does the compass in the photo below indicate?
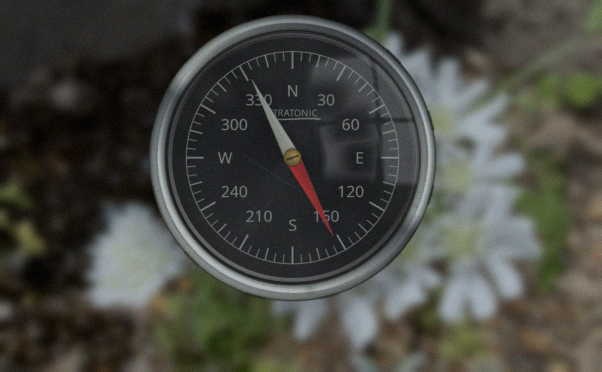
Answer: {"value": 152.5, "unit": "°"}
